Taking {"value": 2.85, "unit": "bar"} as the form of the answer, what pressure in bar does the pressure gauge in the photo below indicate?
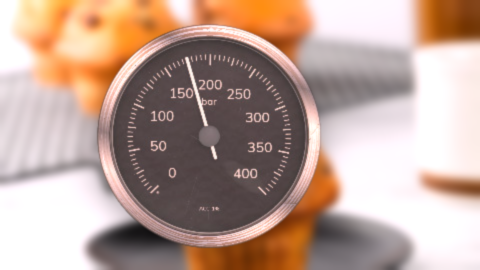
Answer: {"value": 175, "unit": "bar"}
